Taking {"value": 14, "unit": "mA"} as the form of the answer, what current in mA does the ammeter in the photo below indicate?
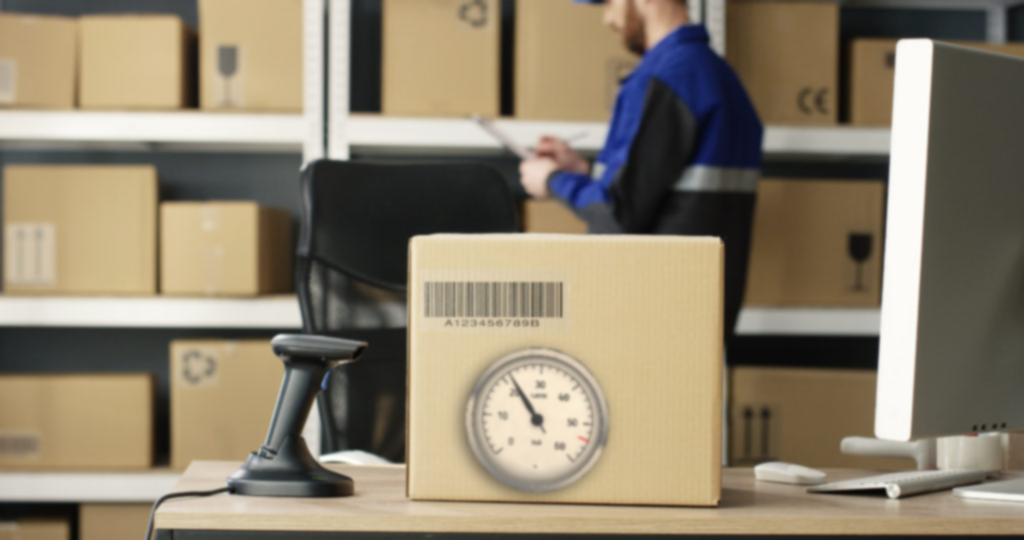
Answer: {"value": 22, "unit": "mA"}
